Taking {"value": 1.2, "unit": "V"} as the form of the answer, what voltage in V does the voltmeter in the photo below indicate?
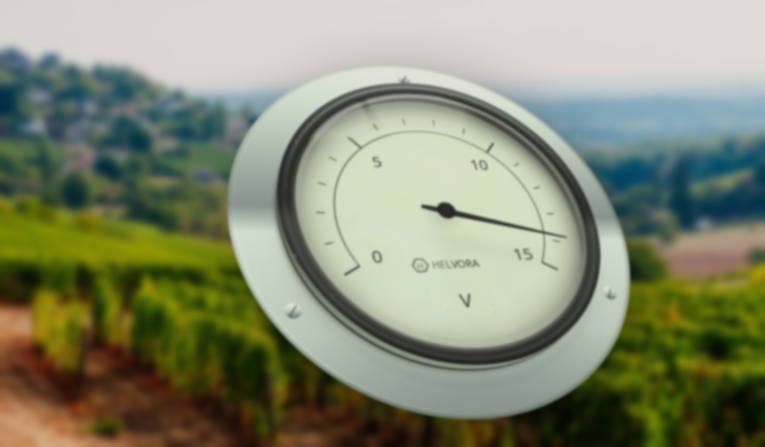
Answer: {"value": 14, "unit": "V"}
